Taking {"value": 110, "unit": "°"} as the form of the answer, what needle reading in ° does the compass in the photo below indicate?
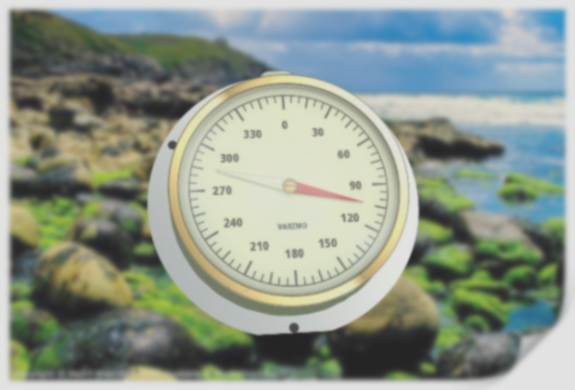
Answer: {"value": 105, "unit": "°"}
